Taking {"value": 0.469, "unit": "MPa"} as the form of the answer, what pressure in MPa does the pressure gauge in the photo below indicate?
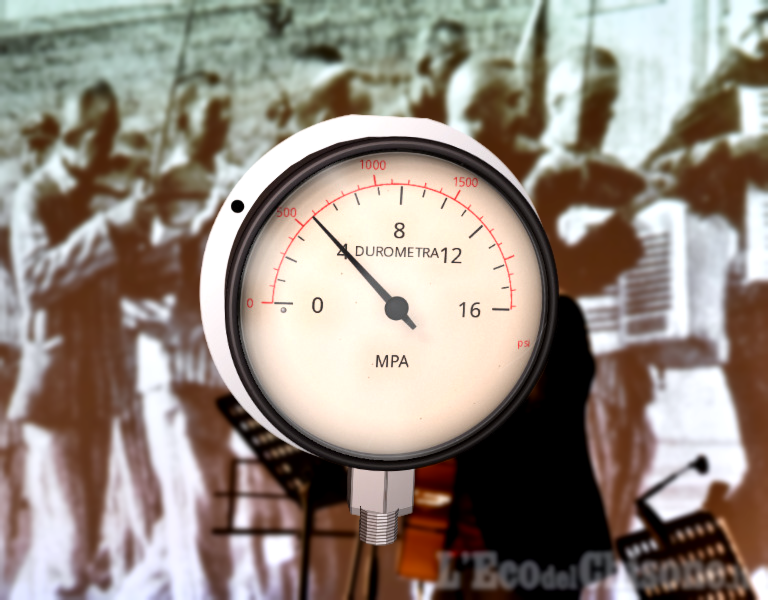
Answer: {"value": 4, "unit": "MPa"}
